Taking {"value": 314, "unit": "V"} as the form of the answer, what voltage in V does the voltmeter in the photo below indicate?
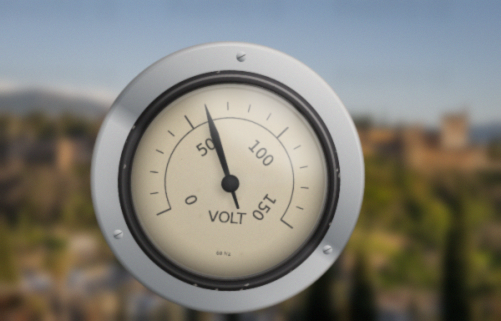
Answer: {"value": 60, "unit": "V"}
